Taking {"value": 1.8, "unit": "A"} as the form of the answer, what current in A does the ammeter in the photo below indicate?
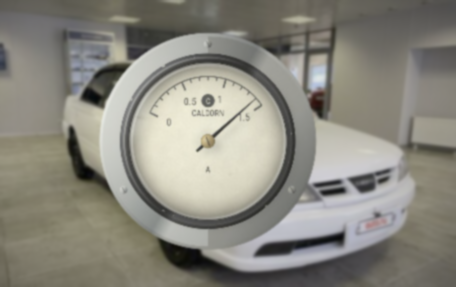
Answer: {"value": 1.4, "unit": "A"}
